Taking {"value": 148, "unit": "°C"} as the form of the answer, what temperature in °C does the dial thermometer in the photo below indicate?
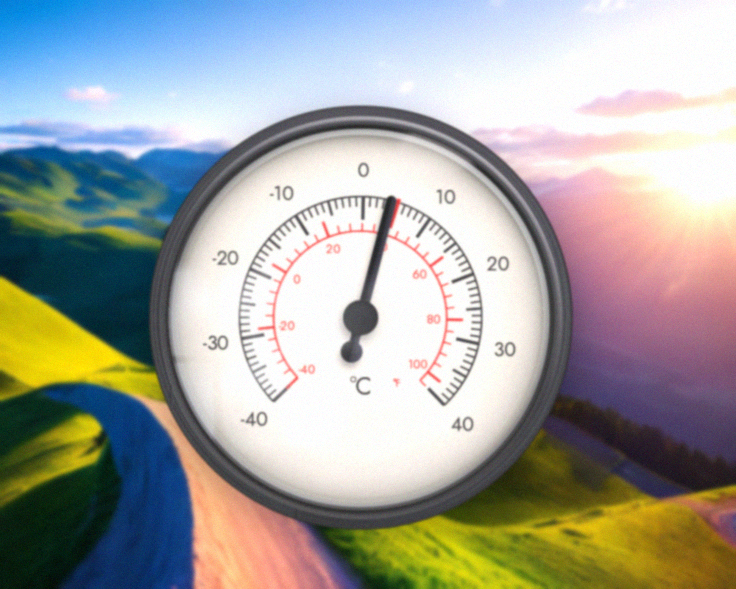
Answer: {"value": 4, "unit": "°C"}
